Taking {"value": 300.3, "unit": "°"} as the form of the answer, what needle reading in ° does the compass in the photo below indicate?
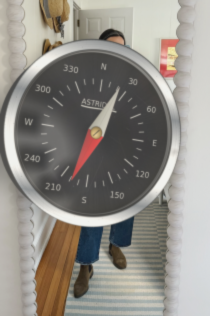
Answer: {"value": 200, "unit": "°"}
